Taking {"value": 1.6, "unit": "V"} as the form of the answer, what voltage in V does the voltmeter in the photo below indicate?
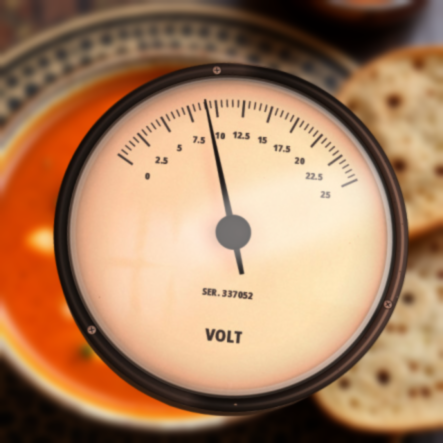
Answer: {"value": 9, "unit": "V"}
